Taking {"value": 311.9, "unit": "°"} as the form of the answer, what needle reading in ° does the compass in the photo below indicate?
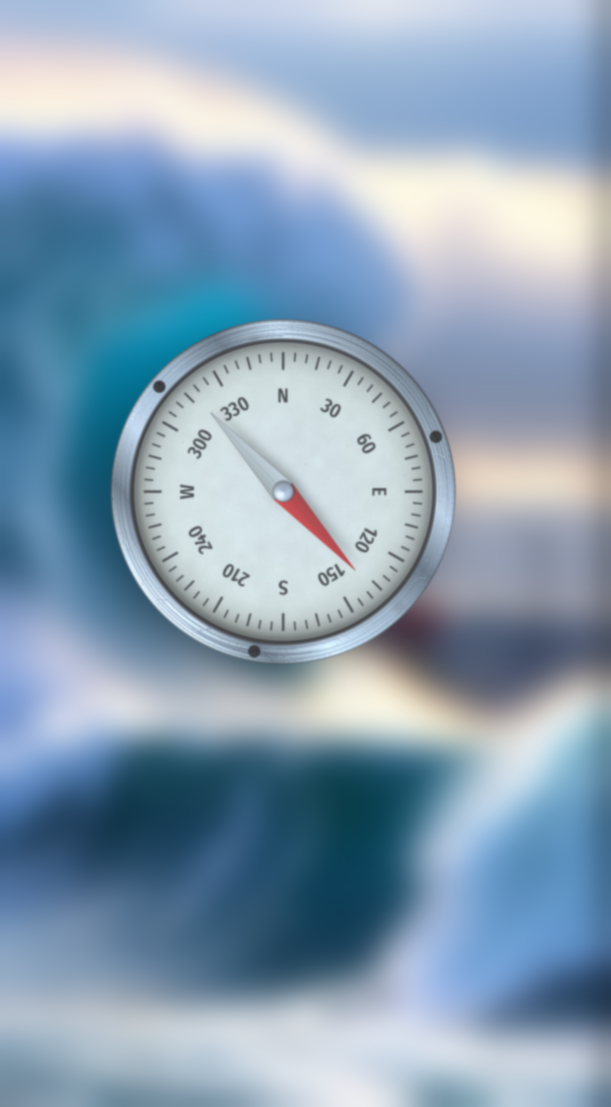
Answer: {"value": 137.5, "unit": "°"}
